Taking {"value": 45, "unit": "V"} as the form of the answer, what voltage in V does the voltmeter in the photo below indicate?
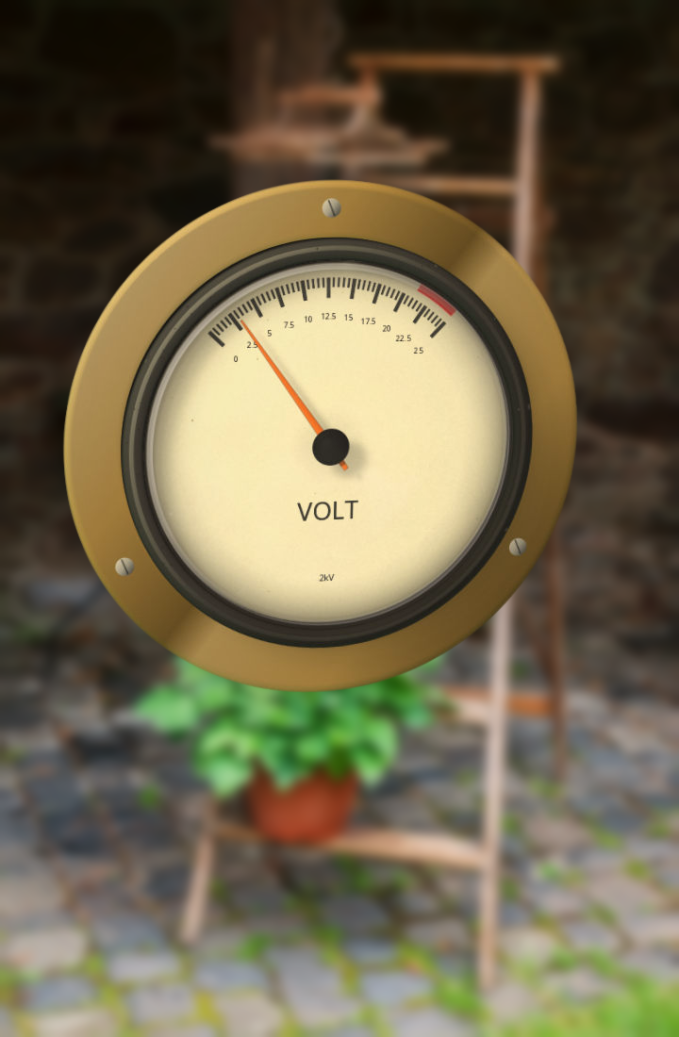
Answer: {"value": 3, "unit": "V"}
